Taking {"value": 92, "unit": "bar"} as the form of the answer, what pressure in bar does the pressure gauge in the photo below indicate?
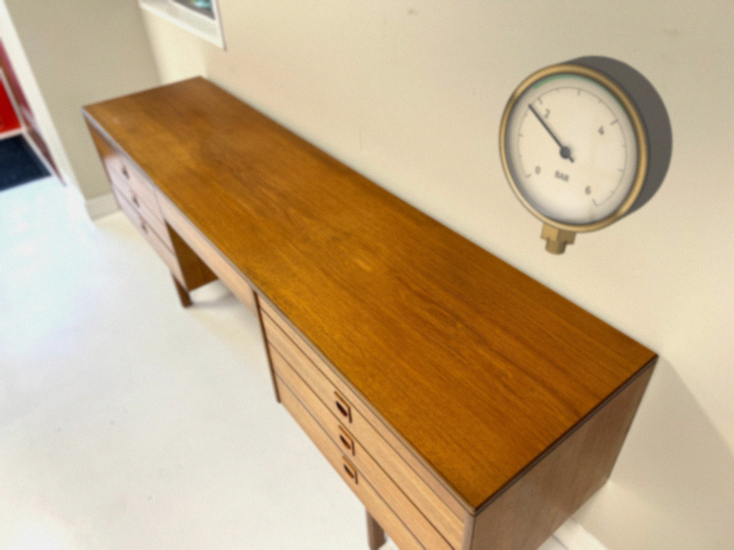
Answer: {"value": 1.75, "unit": "bar"}
